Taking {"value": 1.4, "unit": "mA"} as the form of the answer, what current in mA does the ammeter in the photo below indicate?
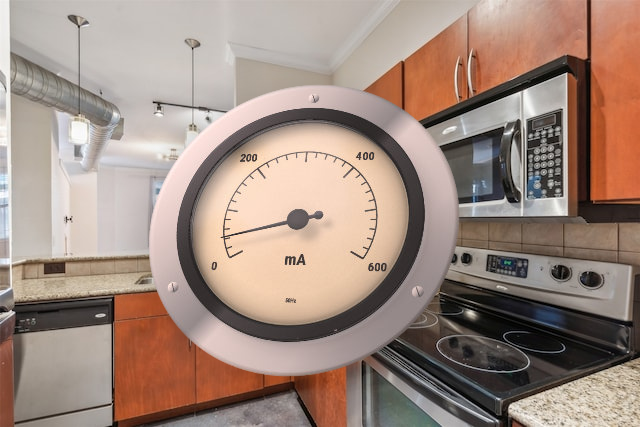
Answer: {"value": 40, "unit": "mA"}
